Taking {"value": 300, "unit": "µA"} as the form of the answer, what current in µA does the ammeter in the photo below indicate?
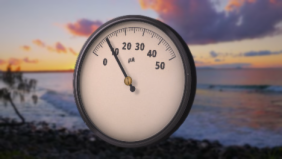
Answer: {"value": 10, "unit": "µA"}
